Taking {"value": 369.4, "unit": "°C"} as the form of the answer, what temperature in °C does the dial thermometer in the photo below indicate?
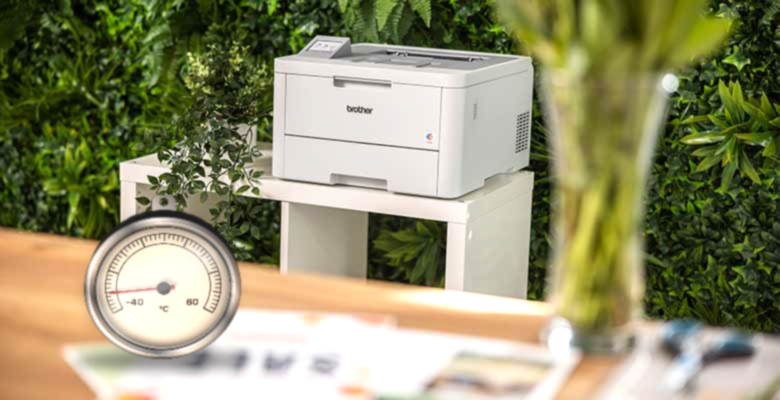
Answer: {"value": -30, "unit": "°C"}
